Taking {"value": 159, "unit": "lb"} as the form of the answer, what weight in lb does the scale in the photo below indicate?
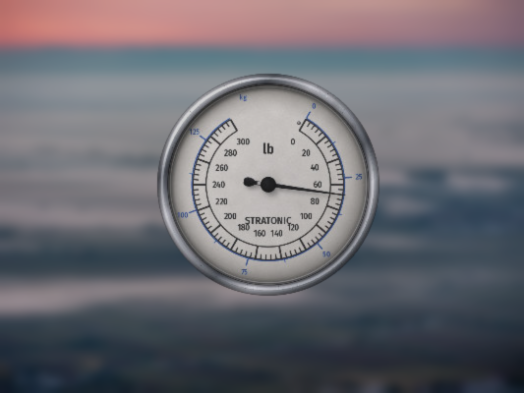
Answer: {"value": 68, "unit": "lb"}
